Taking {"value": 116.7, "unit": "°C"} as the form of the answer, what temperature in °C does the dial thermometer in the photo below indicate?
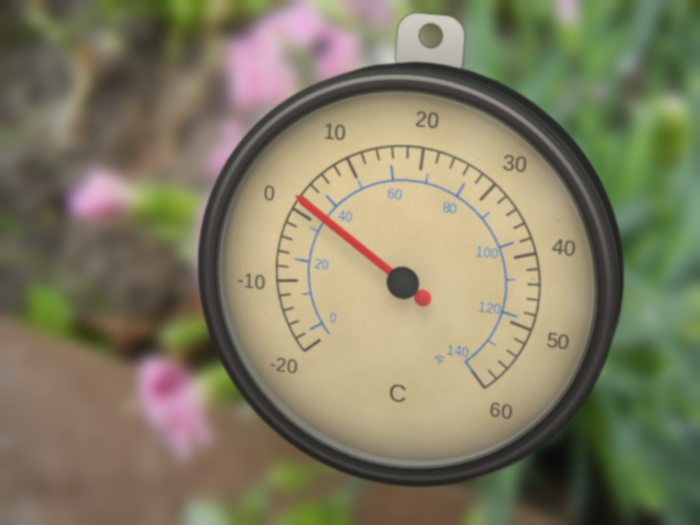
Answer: {"value": 2, "unit": "°C"}
